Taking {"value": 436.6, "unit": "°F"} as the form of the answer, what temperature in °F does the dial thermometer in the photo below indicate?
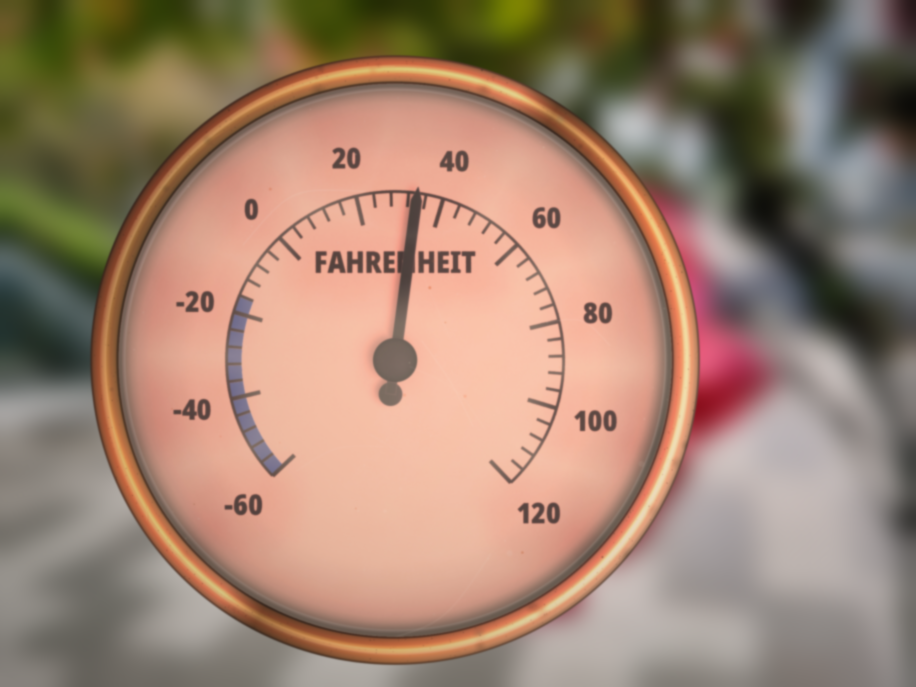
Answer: {"value": 34, "unit": "°F"}
